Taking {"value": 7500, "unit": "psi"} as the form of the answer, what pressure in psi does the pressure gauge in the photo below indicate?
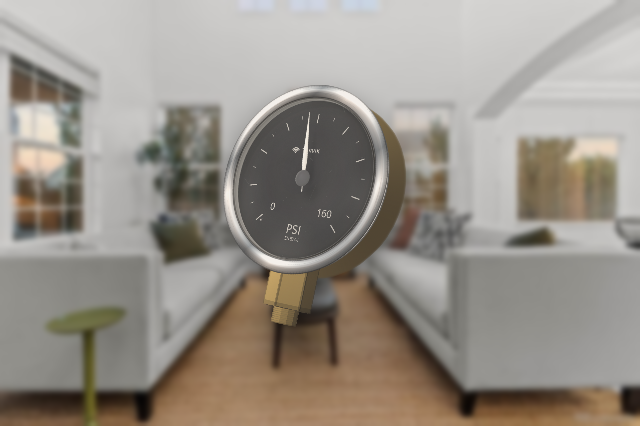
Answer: {"value": 75, "unit": "psi"}
